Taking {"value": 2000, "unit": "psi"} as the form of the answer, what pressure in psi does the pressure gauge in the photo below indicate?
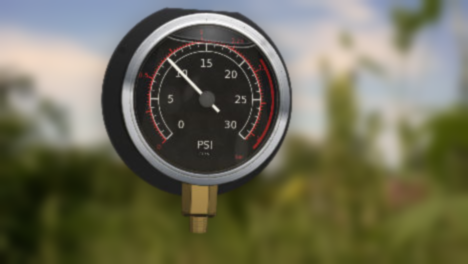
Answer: {"value": 10, "unit": "psi"}
